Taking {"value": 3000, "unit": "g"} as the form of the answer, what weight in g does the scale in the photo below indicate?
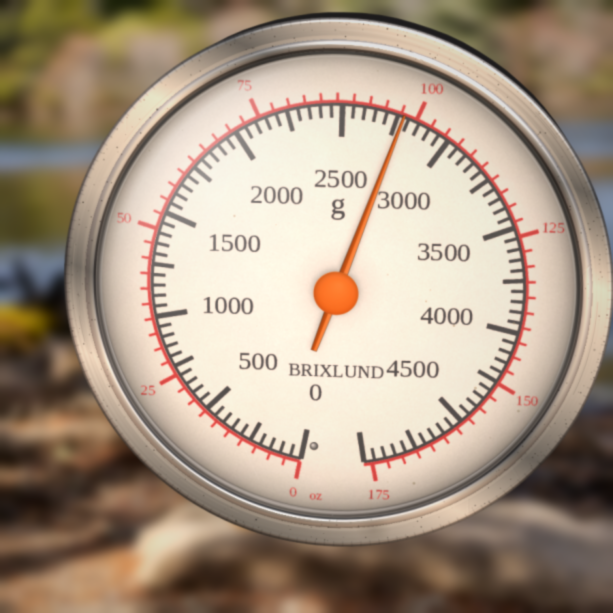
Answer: {"value": 2775, "unit": "g"}
